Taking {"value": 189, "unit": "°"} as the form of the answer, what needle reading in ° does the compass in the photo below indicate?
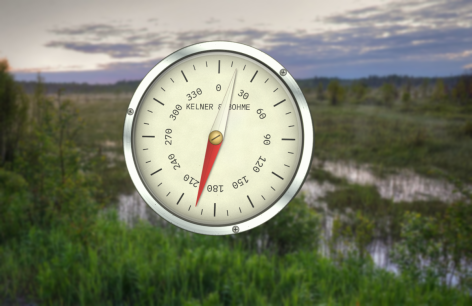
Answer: {"value": 195, "unit": "°"}
